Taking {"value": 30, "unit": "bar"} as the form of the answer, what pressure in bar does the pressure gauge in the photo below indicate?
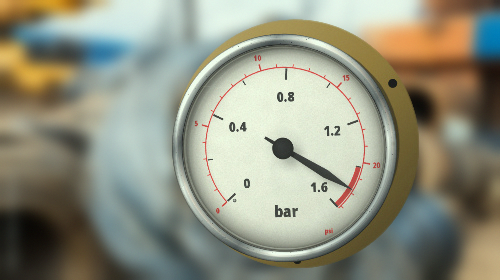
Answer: {"value": 1.5, "unit": "bar"}
